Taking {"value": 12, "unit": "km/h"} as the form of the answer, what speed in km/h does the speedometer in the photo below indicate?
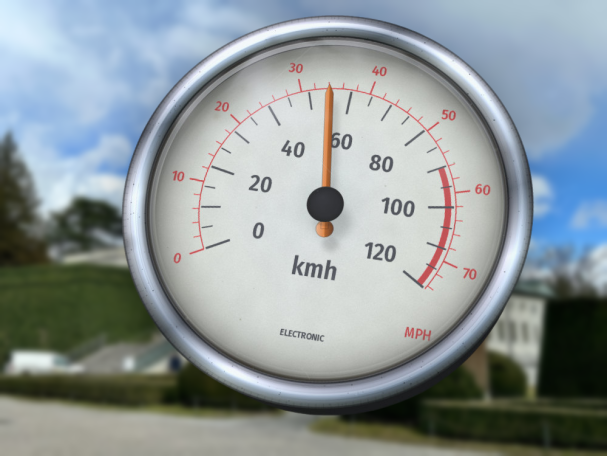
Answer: {"value": 55, "unit": "km/h"}
